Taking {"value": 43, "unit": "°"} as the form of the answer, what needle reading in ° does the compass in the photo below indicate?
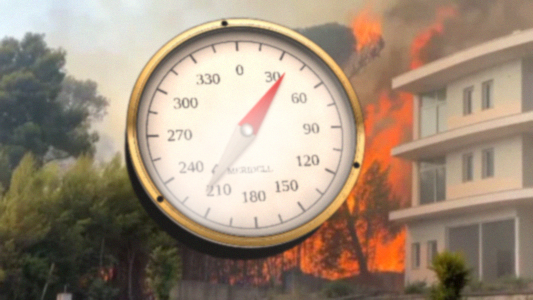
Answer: {"value": 37.5, "unit": "°"}
